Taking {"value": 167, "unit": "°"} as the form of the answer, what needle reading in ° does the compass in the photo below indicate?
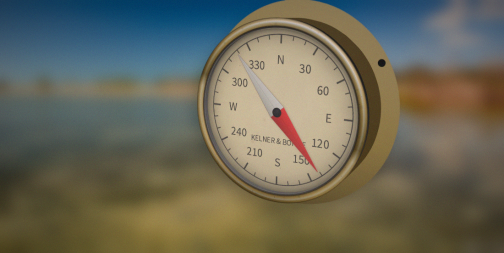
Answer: {"value": 140, "unit": "°"}
